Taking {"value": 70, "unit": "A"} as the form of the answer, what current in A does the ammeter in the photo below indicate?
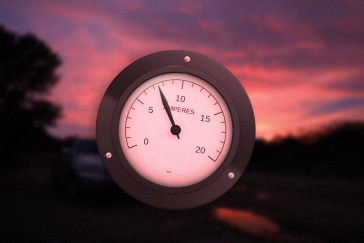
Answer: {"value": 7.5, "unit": "A"}
